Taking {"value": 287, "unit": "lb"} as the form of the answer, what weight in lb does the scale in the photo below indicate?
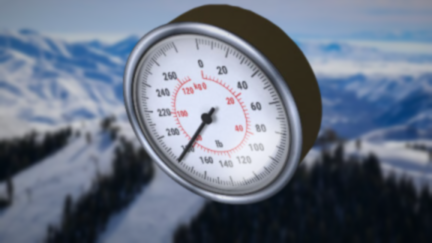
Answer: {"value": 180, "unit": "lb"}
